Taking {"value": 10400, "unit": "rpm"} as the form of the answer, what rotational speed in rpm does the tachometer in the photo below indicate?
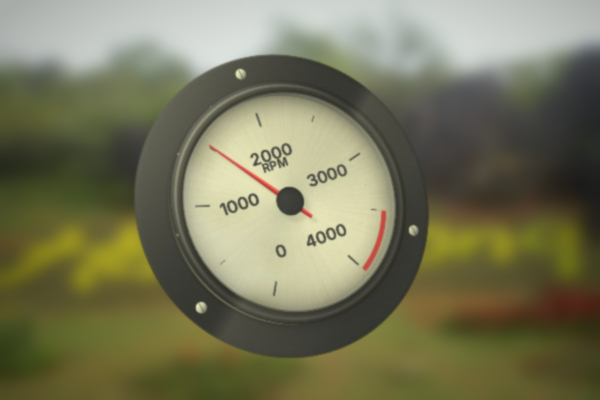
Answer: {"value": 1500, "unit": "rpm"}
